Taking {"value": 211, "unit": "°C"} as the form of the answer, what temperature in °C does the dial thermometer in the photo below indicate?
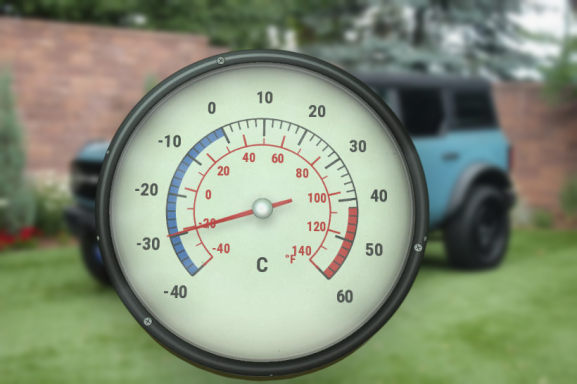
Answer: {"value": -30, "unit": "°C"}
